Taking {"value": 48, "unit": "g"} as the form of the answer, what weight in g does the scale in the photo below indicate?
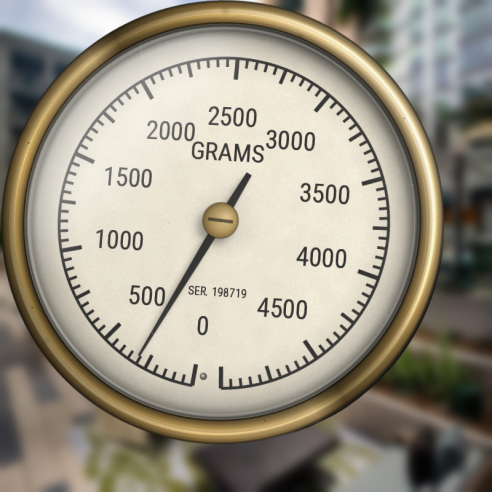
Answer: {"value": 300, "unit": "g"}
